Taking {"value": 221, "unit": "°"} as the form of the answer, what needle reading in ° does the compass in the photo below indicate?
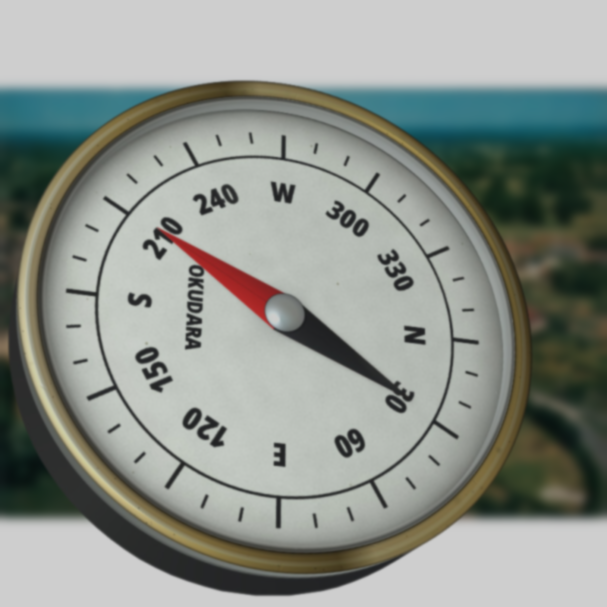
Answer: {"value": 210, "unit": "°"}
